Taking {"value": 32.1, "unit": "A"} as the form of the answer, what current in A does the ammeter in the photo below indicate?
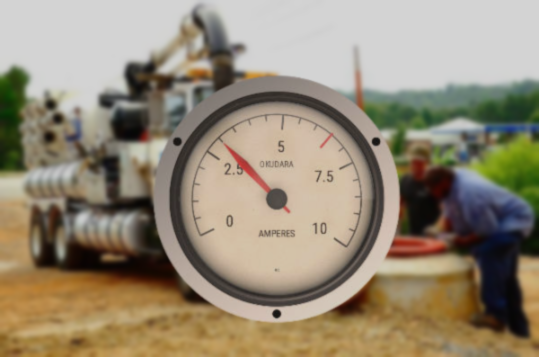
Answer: {"value": 3, "unit": "A"}
